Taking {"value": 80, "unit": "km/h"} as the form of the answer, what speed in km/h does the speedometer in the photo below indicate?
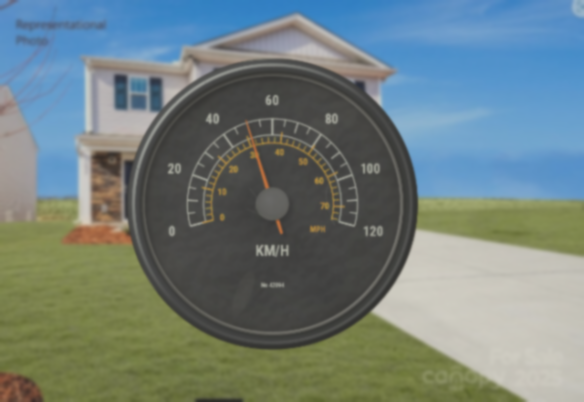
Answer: {"value": 50, "unit": "km/h"}
